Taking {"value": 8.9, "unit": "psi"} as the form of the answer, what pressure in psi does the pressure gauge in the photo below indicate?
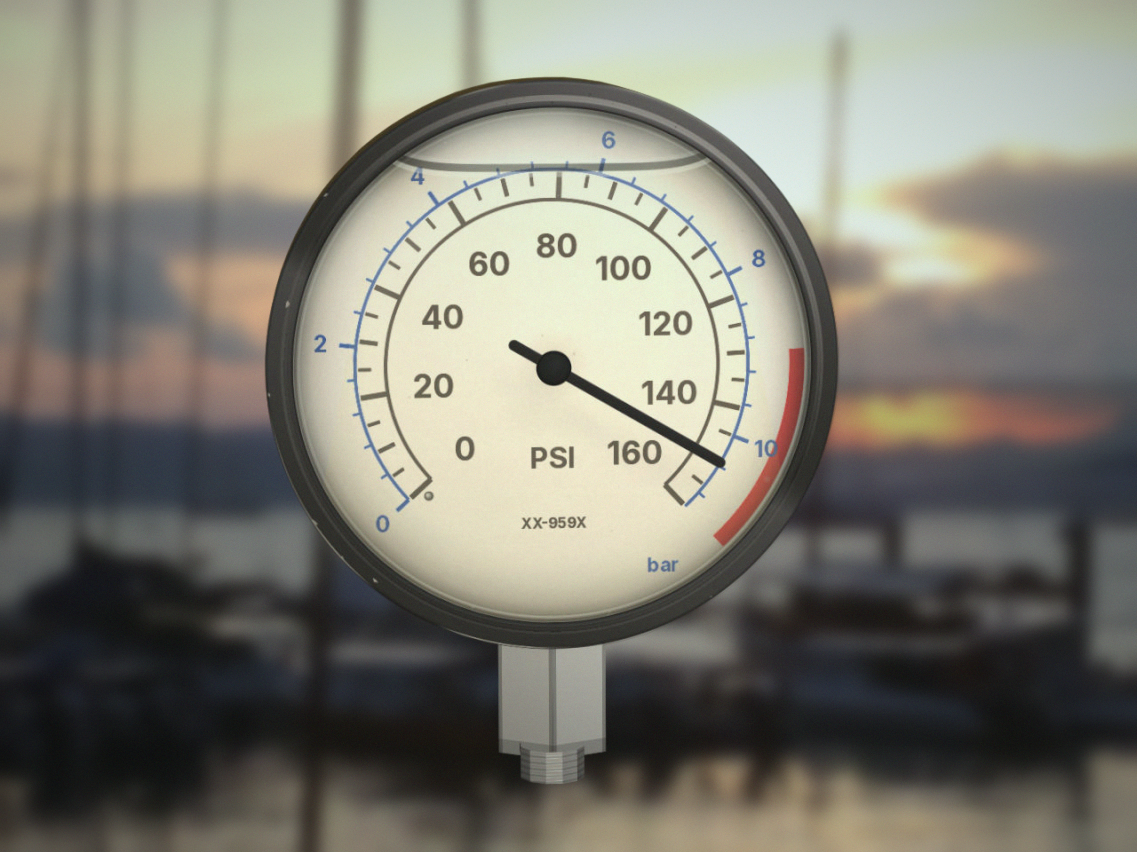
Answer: {"value": 150, "unit": "psi"}
